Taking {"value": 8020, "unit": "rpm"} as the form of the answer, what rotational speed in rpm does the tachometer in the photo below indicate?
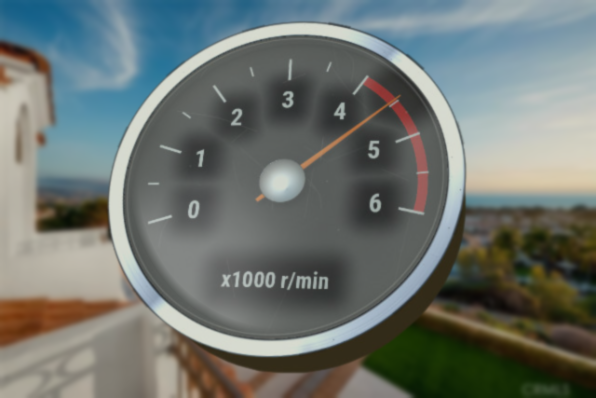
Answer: {"value": 4500, "unit": "rpm"}
